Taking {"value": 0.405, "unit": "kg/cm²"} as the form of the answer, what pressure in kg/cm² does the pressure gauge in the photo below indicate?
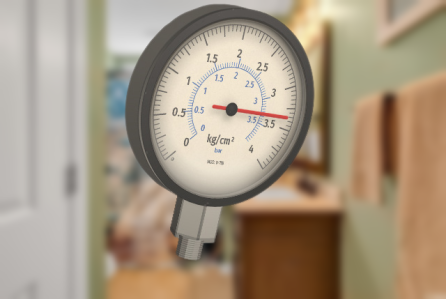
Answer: {"value": 3.35, "unit": "kg/cm²"}
